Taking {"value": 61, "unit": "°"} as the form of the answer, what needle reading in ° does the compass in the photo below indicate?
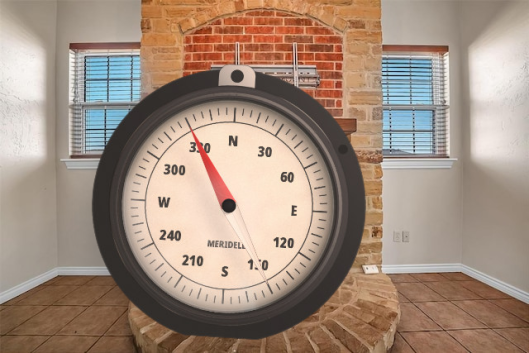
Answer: {"value": 330, "unit": "°"}
